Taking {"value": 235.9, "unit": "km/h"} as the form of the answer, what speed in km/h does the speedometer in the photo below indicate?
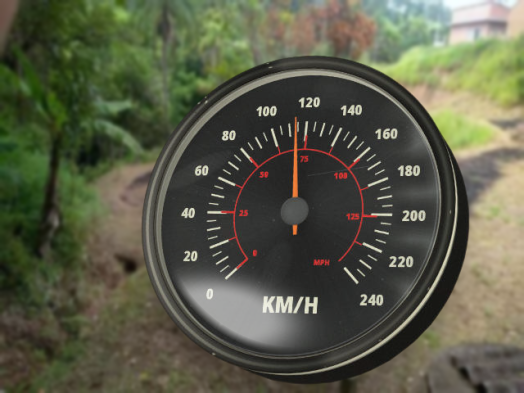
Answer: {"value": 115, "unit": "km/h"}
